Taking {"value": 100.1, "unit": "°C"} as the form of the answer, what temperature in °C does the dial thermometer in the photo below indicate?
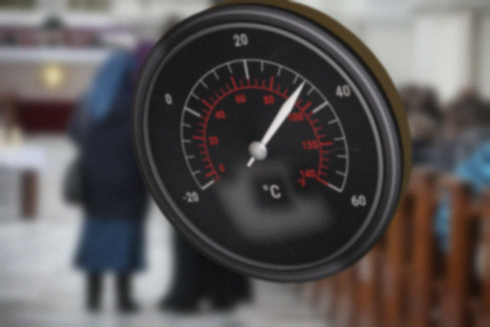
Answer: {"value": 34, "unit": "°C"}
